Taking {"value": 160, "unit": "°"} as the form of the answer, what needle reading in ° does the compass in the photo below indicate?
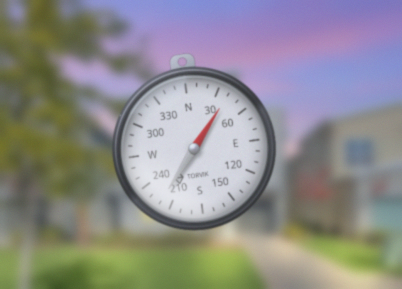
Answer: {"value": 40, "unit": "°"}
